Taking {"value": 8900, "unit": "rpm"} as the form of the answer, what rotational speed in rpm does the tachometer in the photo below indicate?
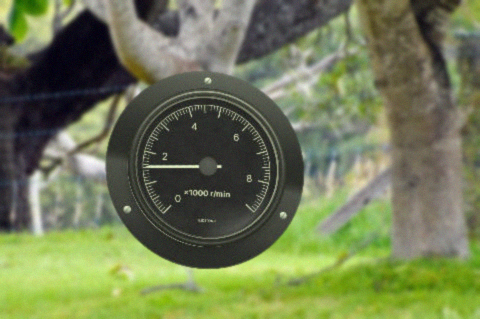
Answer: {"value": 1500, "unit": "rpm"}
